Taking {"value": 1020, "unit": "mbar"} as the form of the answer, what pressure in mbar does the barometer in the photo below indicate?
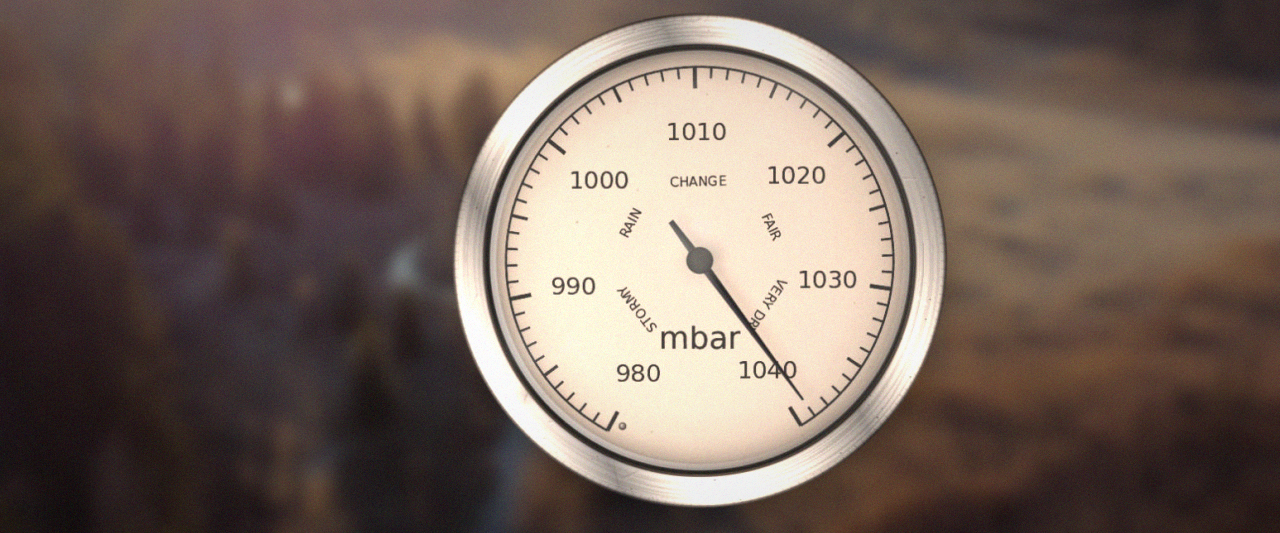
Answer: {"value": 1039, "unit": "mbar"}
